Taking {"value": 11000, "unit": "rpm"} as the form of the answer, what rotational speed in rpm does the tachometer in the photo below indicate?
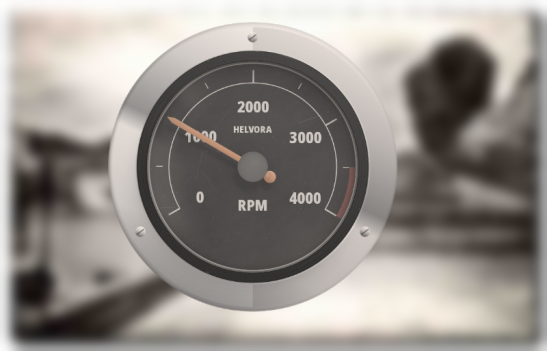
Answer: {"value": 1000, "unit": "rpm"}
